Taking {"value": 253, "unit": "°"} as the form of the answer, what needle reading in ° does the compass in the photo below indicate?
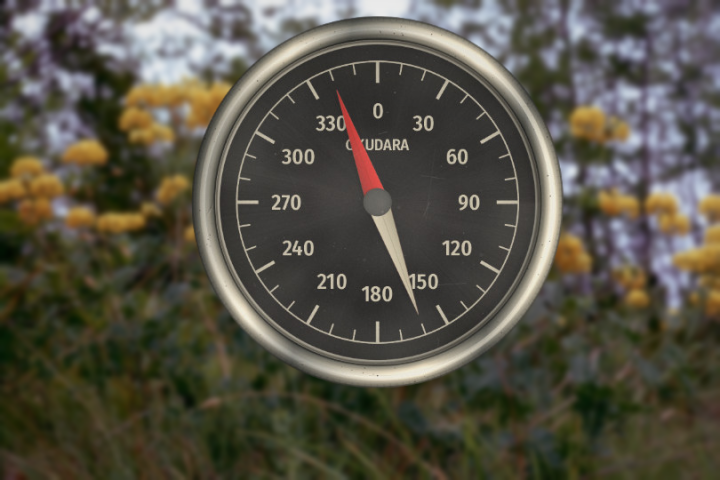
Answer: {"value": 340, "unit": "°"}
